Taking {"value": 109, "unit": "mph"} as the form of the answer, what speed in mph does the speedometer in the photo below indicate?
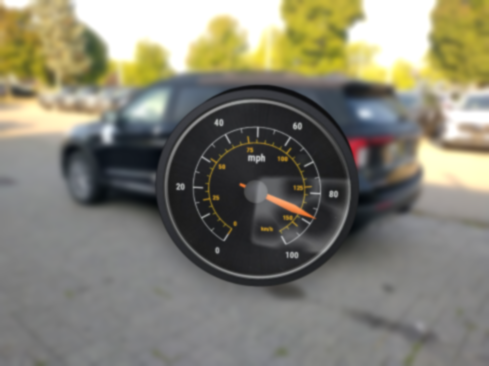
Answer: {"value": 87.5, "unit": "mph"}
